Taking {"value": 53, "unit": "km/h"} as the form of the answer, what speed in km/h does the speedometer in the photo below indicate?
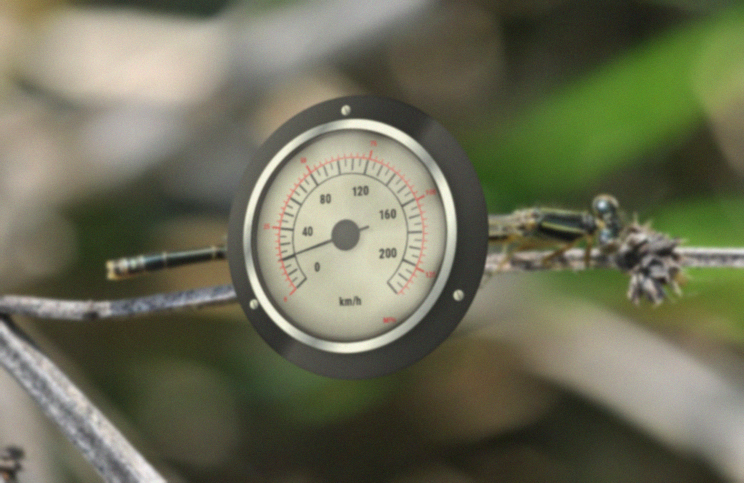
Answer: {"value": 20, "unit": "km/h"}
